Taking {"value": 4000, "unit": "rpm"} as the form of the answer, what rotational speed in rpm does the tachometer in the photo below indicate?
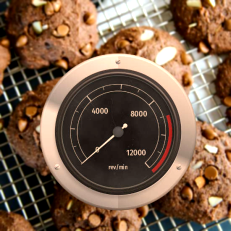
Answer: {"value": 0, "unit": "rpm"}
